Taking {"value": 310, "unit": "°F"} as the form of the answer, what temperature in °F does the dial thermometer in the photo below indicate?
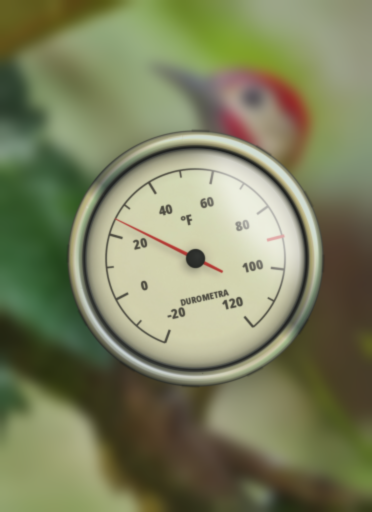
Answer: {"value": 25, "unit": "°F"}
